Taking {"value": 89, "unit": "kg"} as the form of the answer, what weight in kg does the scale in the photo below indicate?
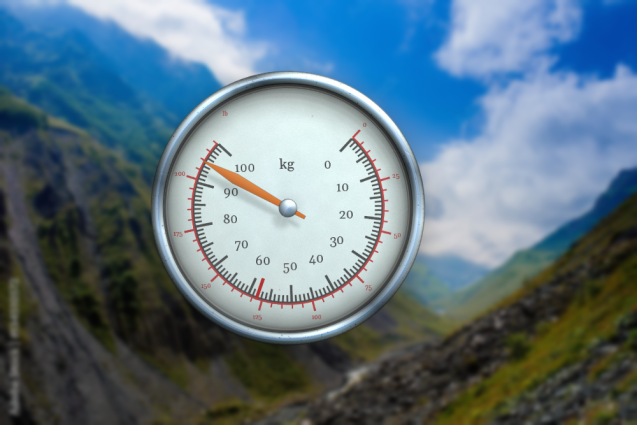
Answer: {"value": 95, "unit": "kg"}
